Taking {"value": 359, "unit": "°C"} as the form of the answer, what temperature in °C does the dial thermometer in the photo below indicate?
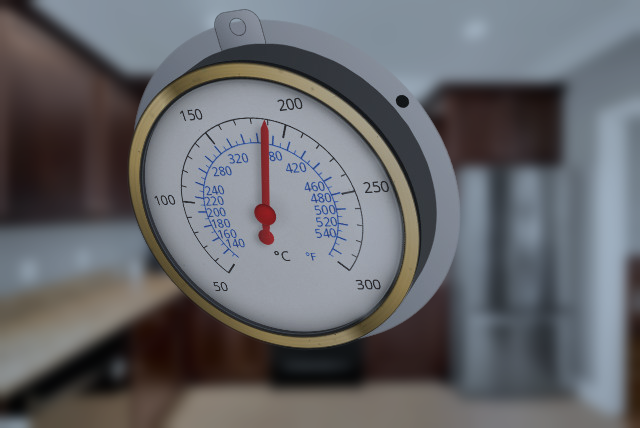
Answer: {"value": 190, "unit": "°C"}
